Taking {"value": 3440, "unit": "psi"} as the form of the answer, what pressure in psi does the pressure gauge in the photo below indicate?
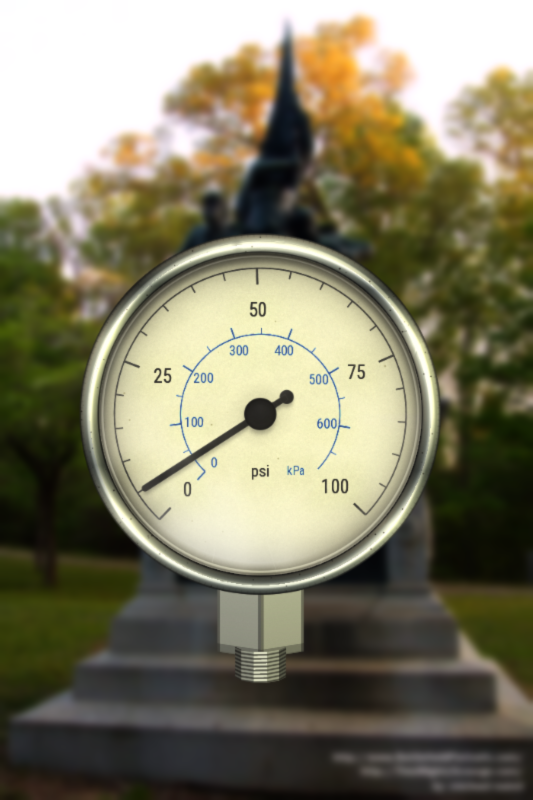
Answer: {"value": 5, "unit": "psi"}
